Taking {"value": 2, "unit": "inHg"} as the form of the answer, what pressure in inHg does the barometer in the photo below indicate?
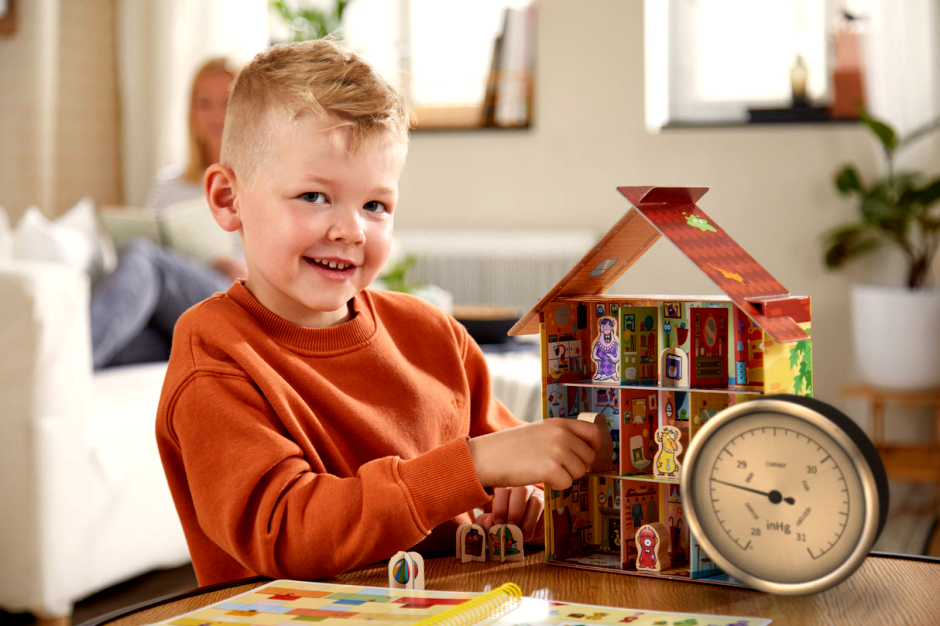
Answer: {"value": 28.7, "unit": "inHg"}
